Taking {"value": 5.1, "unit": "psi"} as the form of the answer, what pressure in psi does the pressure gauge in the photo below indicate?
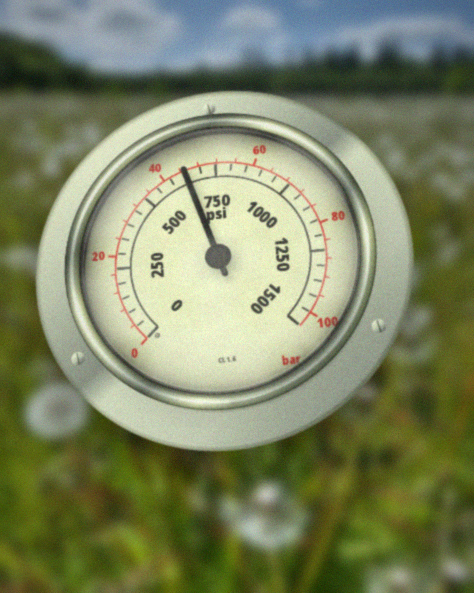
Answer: {"value": 650, "unit": "psi"}
